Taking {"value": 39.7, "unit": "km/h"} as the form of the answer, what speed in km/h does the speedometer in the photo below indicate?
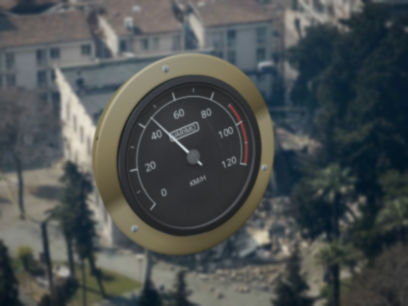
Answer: {"value": 45, "unit": "km/h"}
